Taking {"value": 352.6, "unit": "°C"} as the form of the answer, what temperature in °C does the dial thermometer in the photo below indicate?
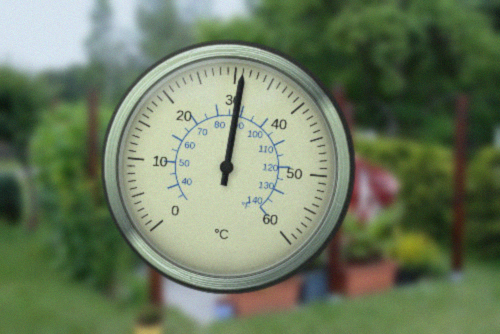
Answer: {"value": 31, "unit": "°C"}
